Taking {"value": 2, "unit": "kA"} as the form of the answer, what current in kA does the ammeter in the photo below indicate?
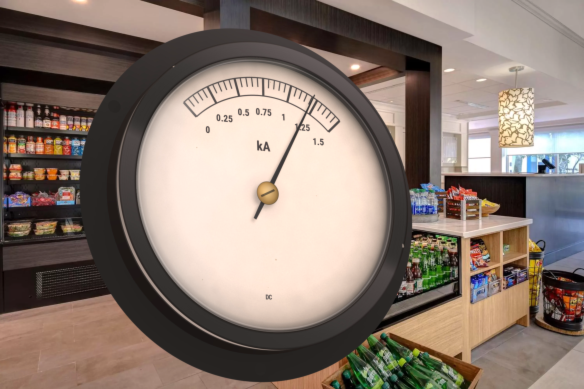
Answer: {"value": 1.2, "unit": "kA"}
